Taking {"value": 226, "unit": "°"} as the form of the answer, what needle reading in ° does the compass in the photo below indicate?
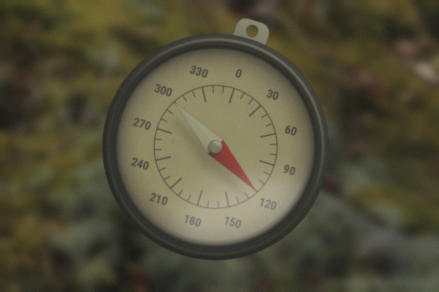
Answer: {"value": 120, "unit": "°"}
